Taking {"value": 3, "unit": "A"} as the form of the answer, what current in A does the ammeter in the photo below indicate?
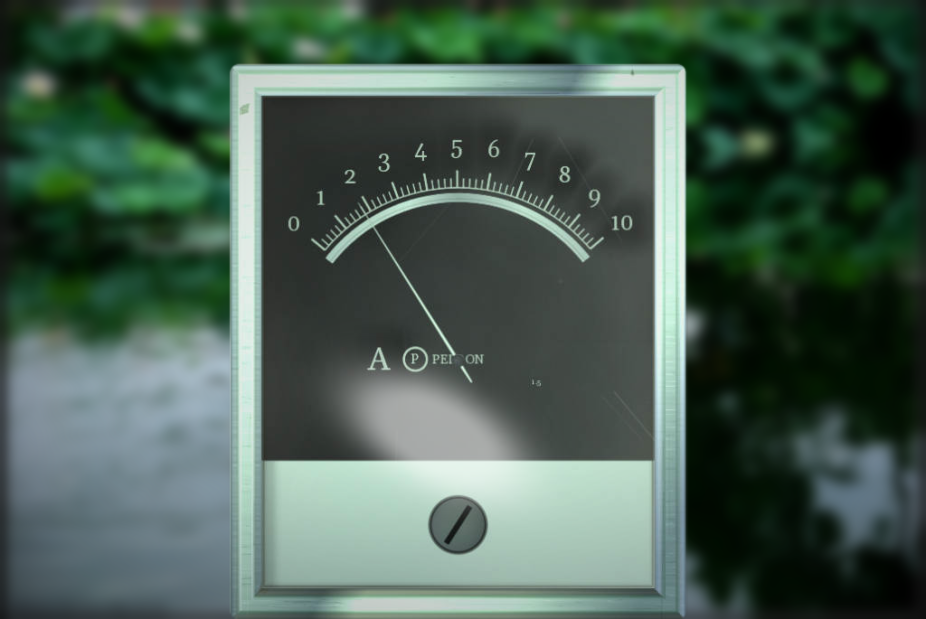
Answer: {"value": 1.8, "unit": "A"}
